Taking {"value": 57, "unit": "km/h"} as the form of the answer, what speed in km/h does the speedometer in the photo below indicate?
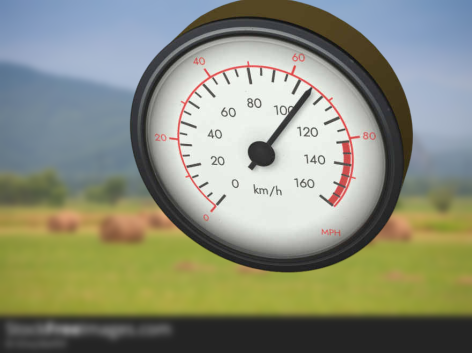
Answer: {"value": 105, "unit": "km/h"}
